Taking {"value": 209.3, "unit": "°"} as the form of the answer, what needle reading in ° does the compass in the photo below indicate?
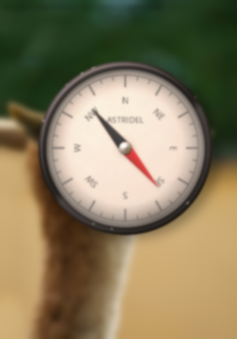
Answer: {"value": 140, "unit": "°"}
